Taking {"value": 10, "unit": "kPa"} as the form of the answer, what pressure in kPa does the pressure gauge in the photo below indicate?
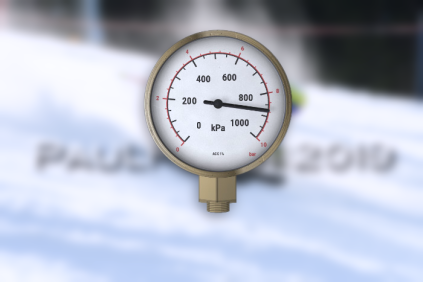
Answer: {"value": 875, "unit": "kPa"}
